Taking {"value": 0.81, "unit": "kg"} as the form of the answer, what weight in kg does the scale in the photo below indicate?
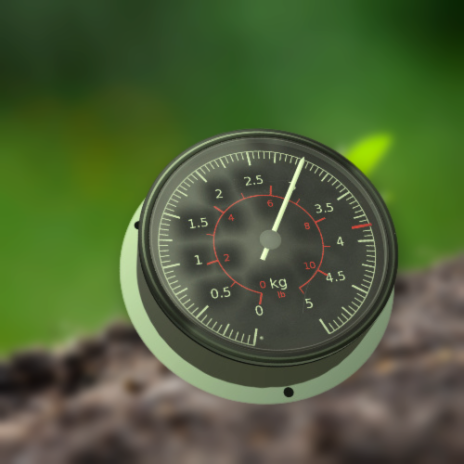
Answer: {"value": 3, "unit": "kg"}
